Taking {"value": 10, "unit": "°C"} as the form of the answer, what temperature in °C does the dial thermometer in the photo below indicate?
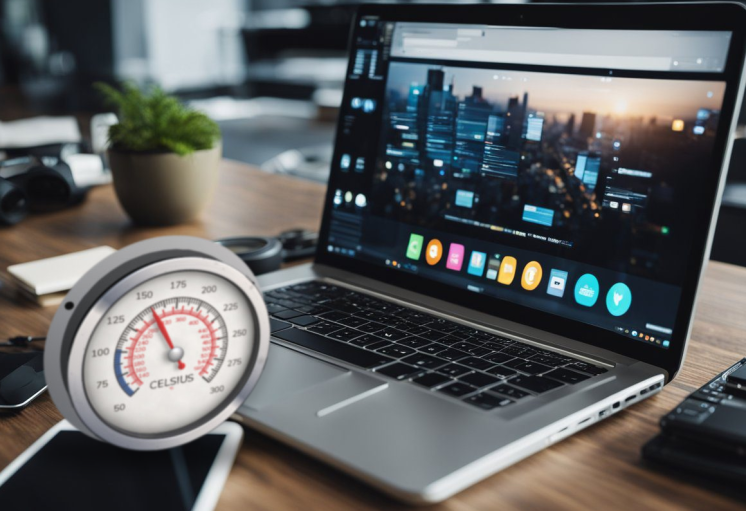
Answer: {"value": 150, "unit": "°C"}
